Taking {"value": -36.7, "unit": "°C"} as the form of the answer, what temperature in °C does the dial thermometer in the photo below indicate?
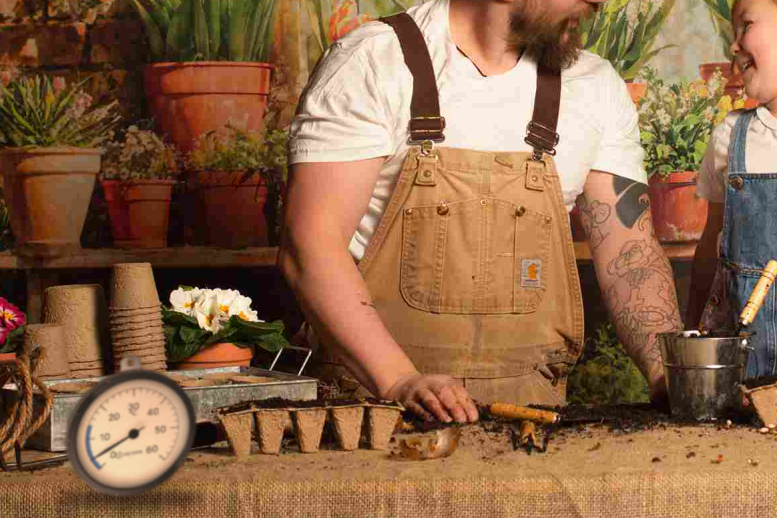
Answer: {"value": 4, "unit": "°C"}
